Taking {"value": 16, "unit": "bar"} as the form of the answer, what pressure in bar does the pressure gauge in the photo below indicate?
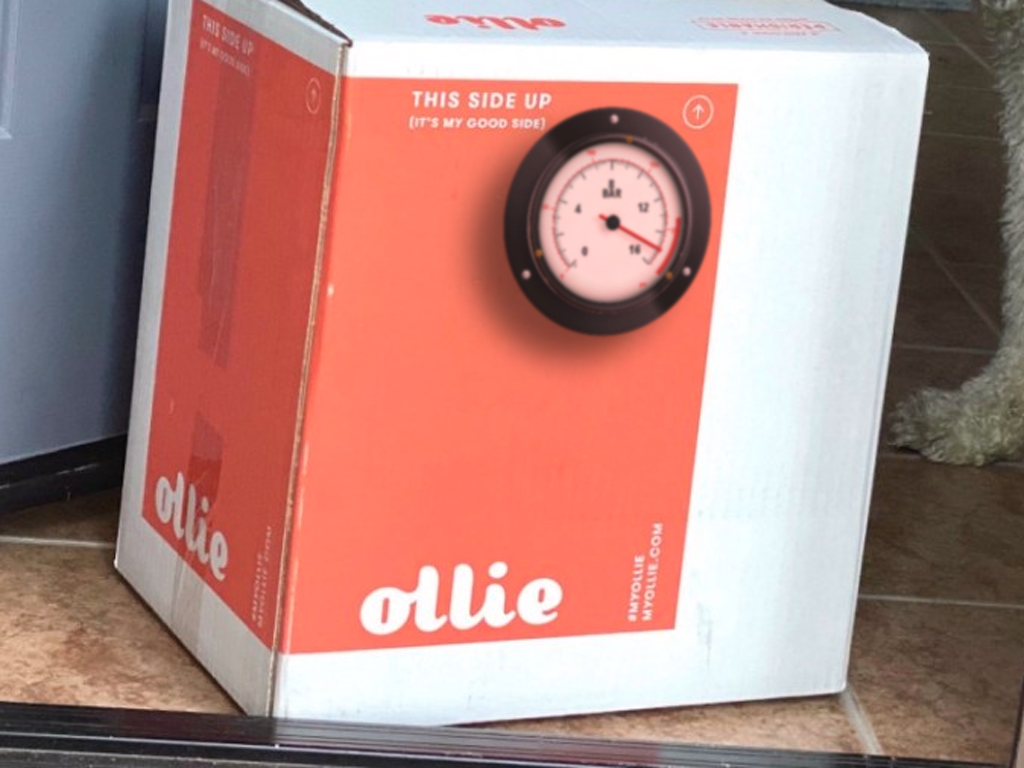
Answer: {"value": 15, "unit": "bar"}
